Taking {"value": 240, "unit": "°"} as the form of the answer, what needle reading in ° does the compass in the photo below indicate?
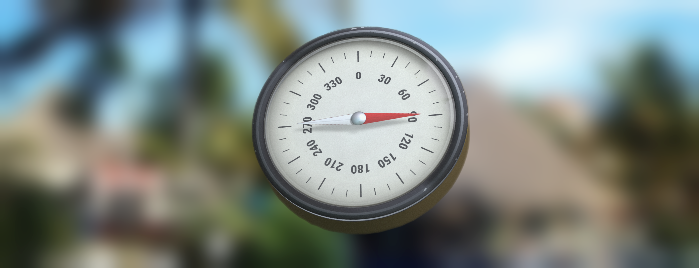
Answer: {"value": 90, "unit": "°"}
